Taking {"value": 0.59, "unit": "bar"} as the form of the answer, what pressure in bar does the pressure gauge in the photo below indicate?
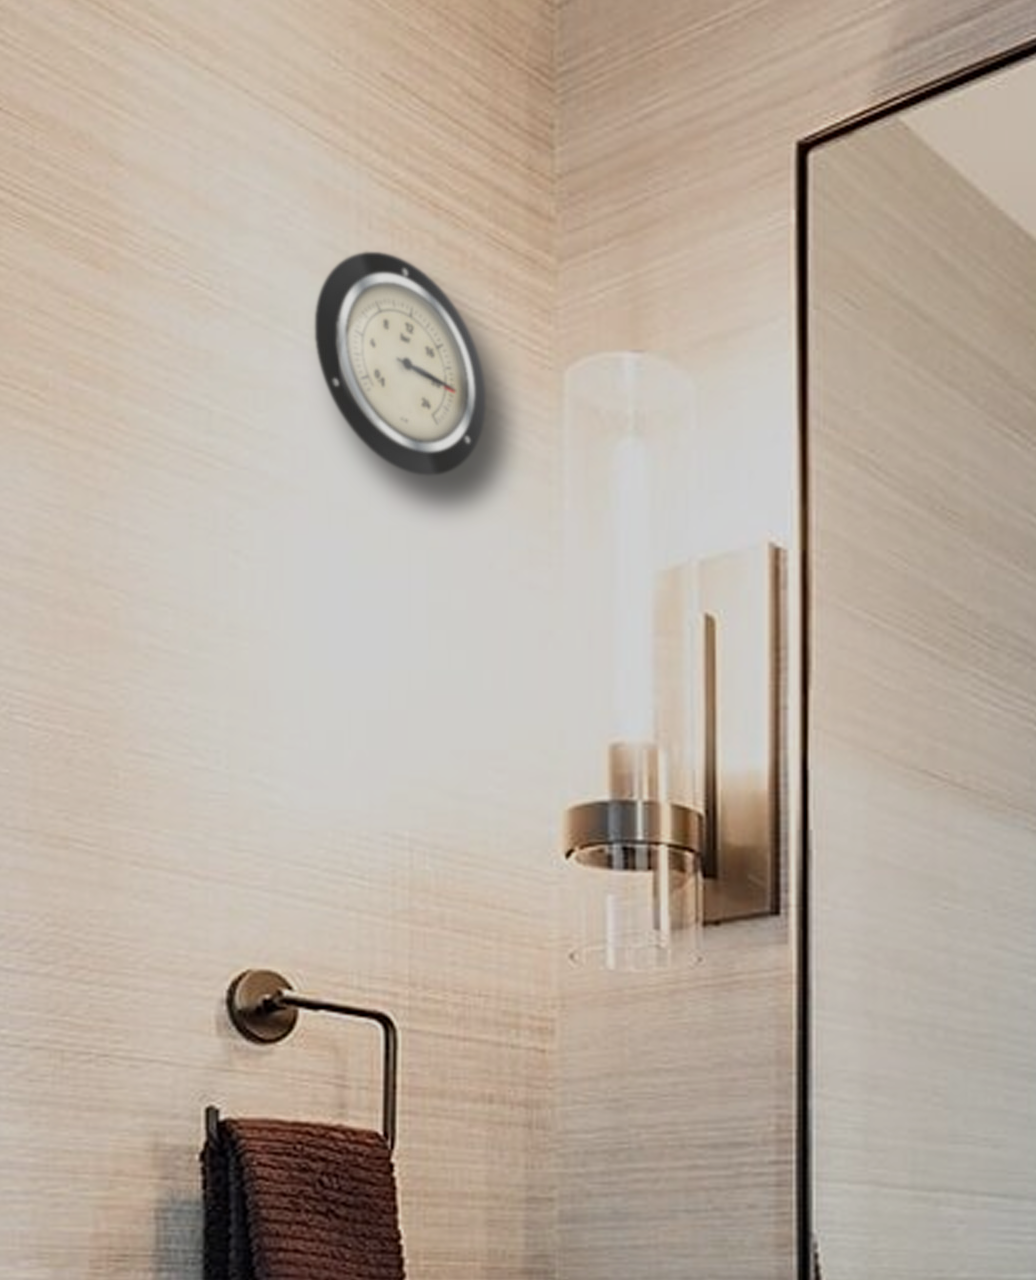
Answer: {"value": 20, "unit": "bar"}
